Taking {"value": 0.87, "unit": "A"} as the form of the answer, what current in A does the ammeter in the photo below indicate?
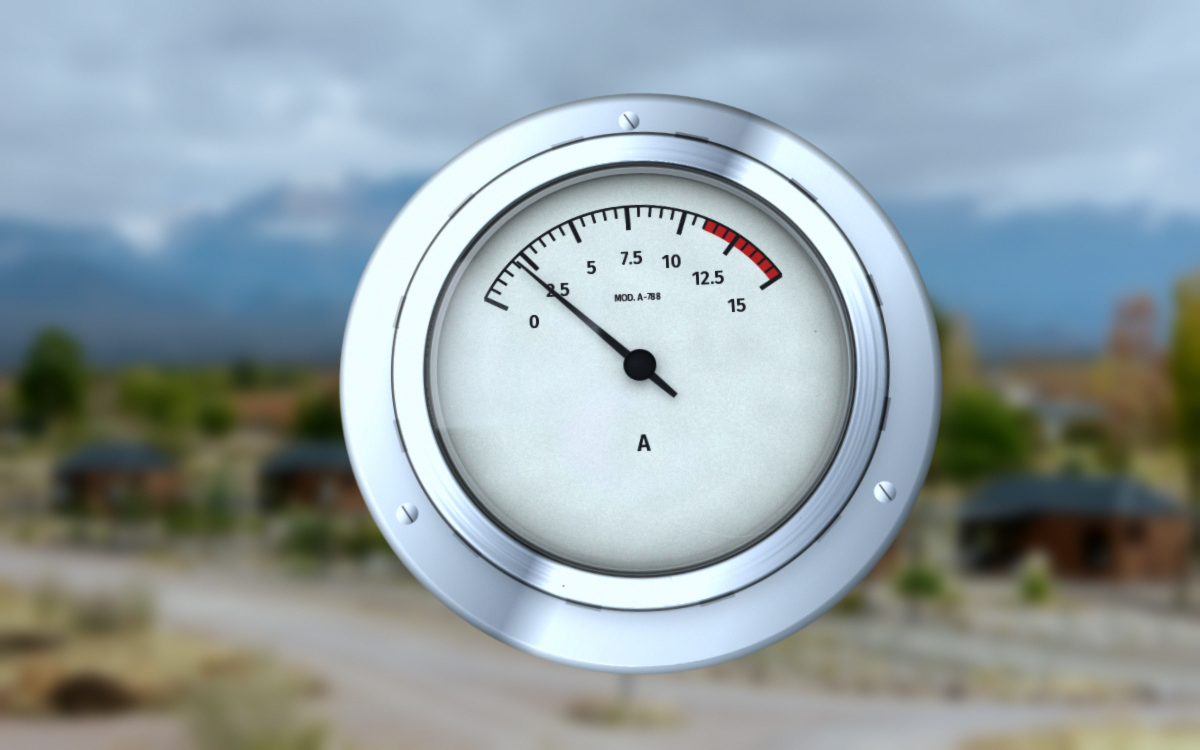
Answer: {"value": 2, "unit": "A"}
